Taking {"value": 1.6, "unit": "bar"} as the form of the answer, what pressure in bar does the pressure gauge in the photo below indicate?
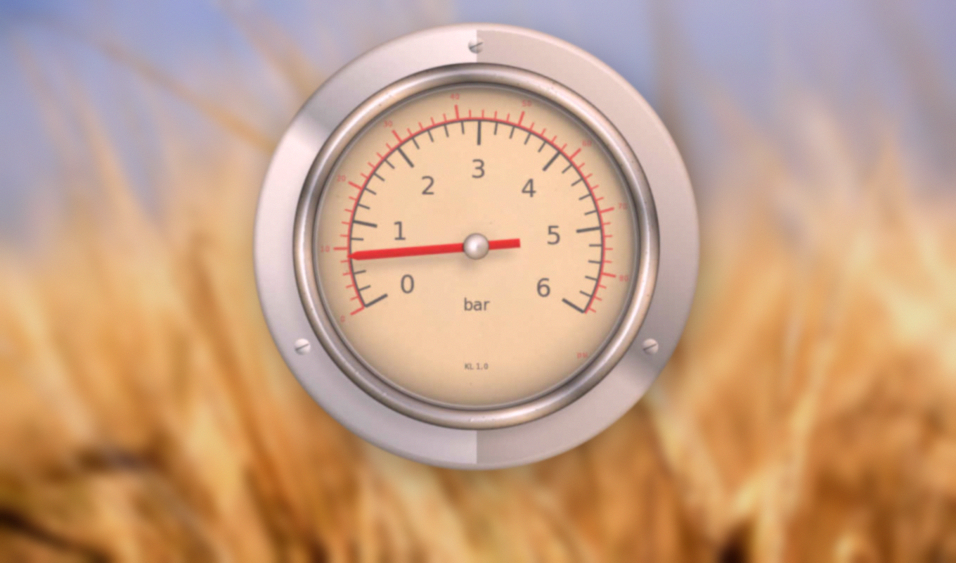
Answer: {"value": 0.6, "unit": "bar"}
